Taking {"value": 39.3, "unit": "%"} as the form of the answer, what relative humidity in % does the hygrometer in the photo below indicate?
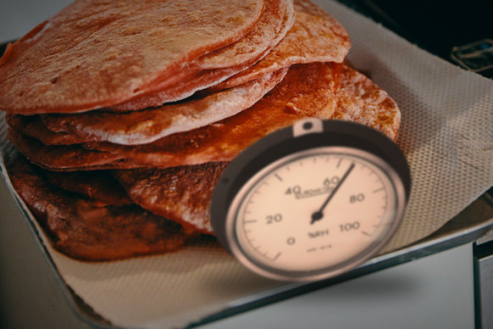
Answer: {"value": 64, "unit": "%"}
